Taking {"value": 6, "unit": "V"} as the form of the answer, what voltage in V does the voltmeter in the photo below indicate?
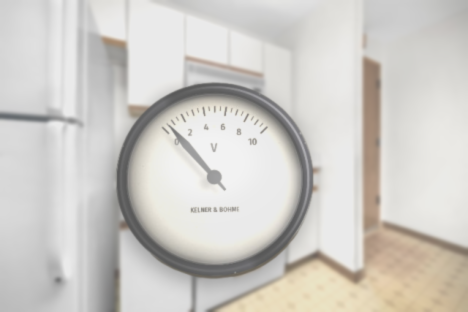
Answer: {"value": 0.5, "unit": "V"}
